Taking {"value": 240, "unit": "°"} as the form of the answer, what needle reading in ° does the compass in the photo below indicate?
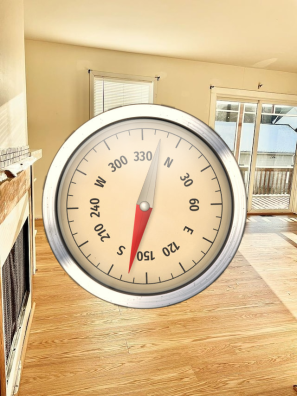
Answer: {"value": 165, "unit": "°"}
